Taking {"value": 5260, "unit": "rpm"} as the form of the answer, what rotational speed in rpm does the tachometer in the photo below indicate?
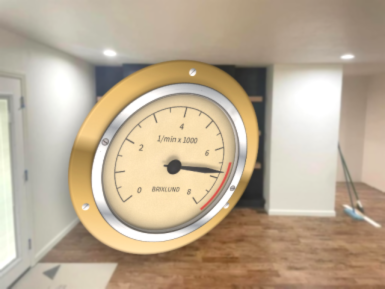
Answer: {"value": 6750, "unit": "rpm"}
